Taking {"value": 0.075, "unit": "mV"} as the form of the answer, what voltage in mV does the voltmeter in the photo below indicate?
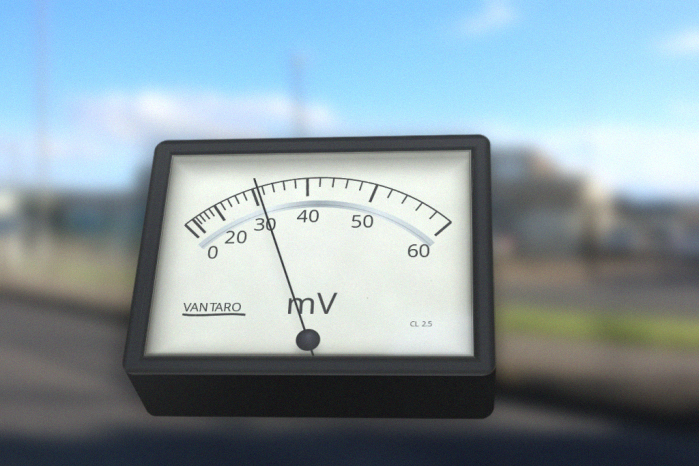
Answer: {"value": 31, "unit": "mV"}
